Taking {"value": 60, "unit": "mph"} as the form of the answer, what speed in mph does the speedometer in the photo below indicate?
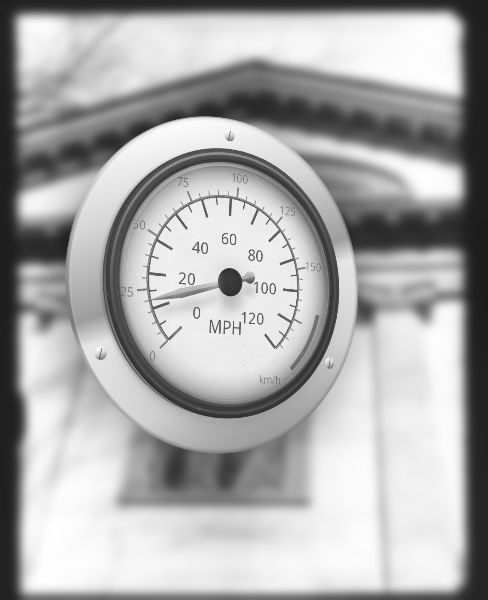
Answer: {"value": 12.5, "unit": "mph"}
